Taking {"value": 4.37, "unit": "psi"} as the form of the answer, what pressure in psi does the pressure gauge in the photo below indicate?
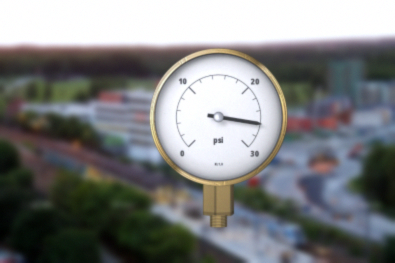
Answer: {"value": 26, "unit": "psi"}
